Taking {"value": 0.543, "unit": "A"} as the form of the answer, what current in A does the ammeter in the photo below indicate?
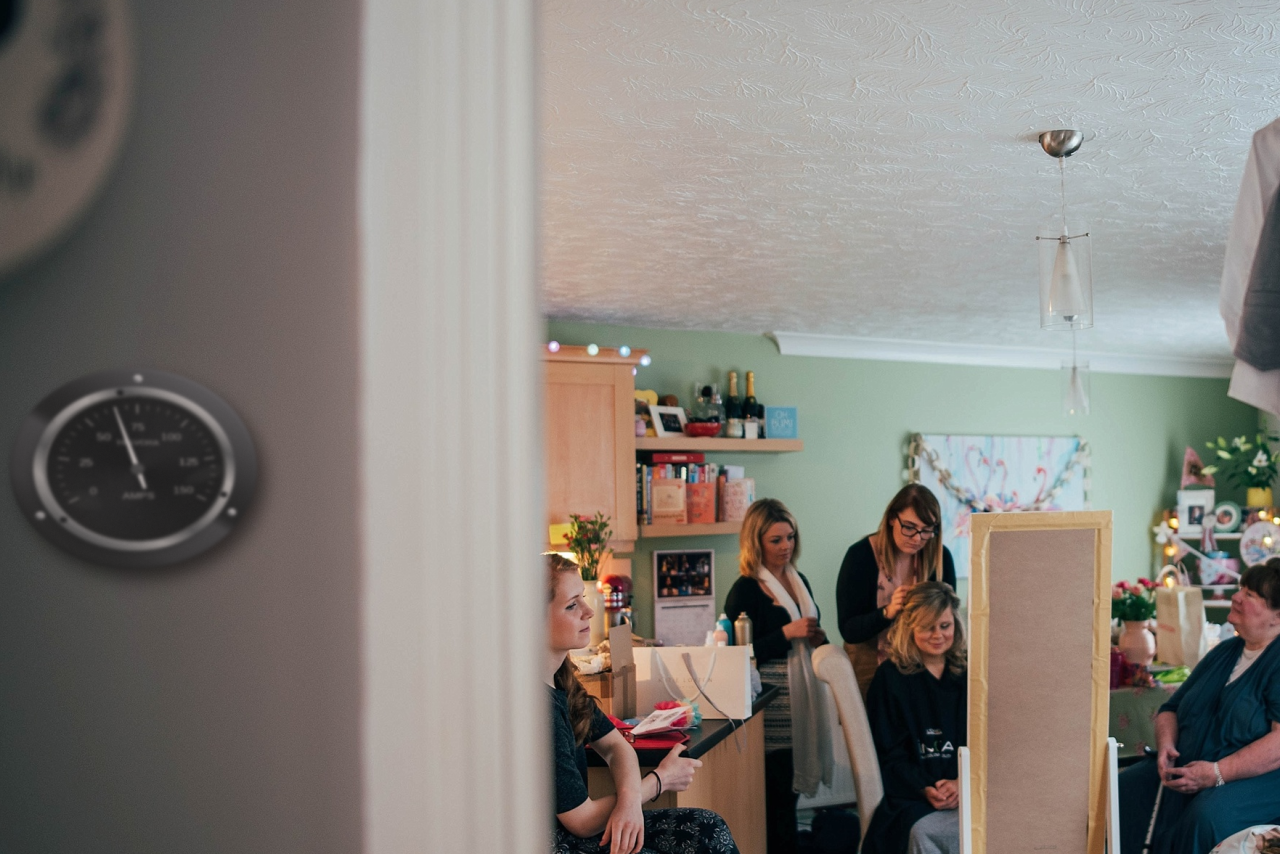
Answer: {"value": 65, "unit": "A"}
